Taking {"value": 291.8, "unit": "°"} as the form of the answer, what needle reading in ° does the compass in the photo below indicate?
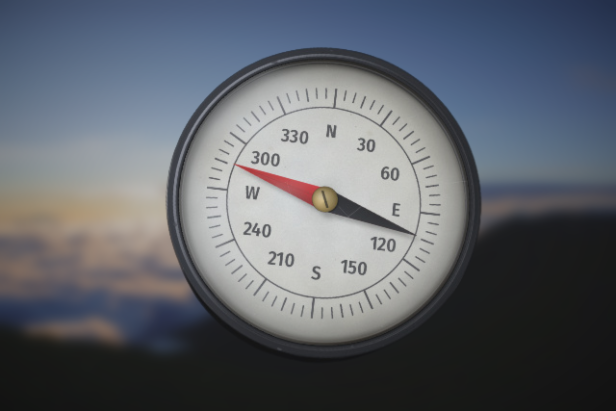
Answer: {"value": 285, "unit": "°"}
